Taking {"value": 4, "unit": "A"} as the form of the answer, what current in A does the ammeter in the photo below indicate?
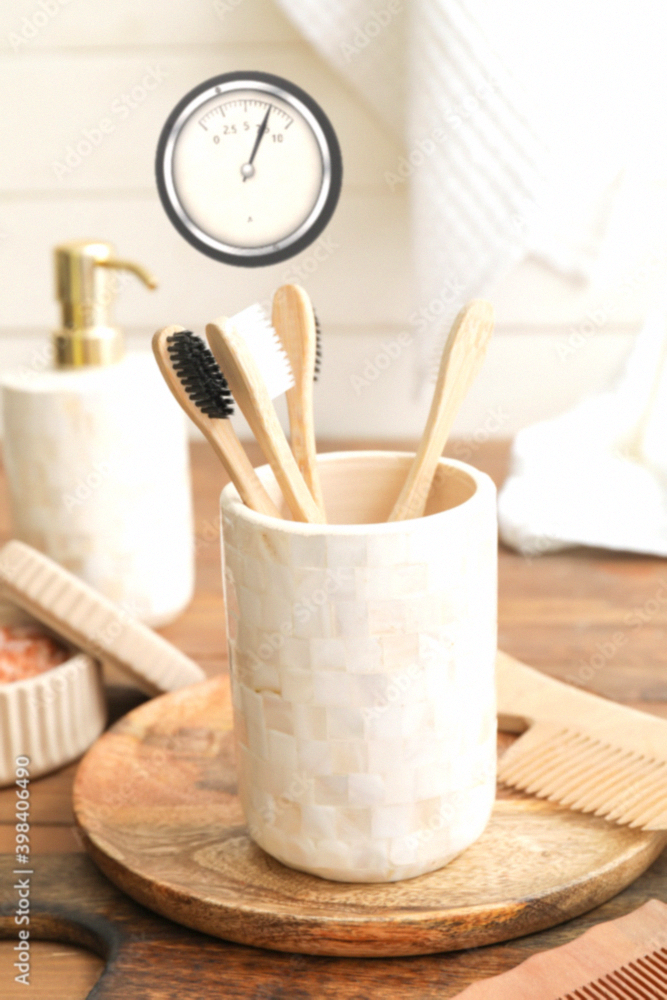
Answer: {"value": 7.5, "unit": "A"}
